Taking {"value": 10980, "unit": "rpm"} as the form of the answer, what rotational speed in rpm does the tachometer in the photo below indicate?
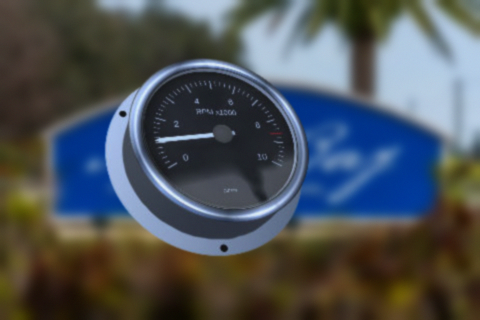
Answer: {"value": 1000, "unit": "rpm"}
